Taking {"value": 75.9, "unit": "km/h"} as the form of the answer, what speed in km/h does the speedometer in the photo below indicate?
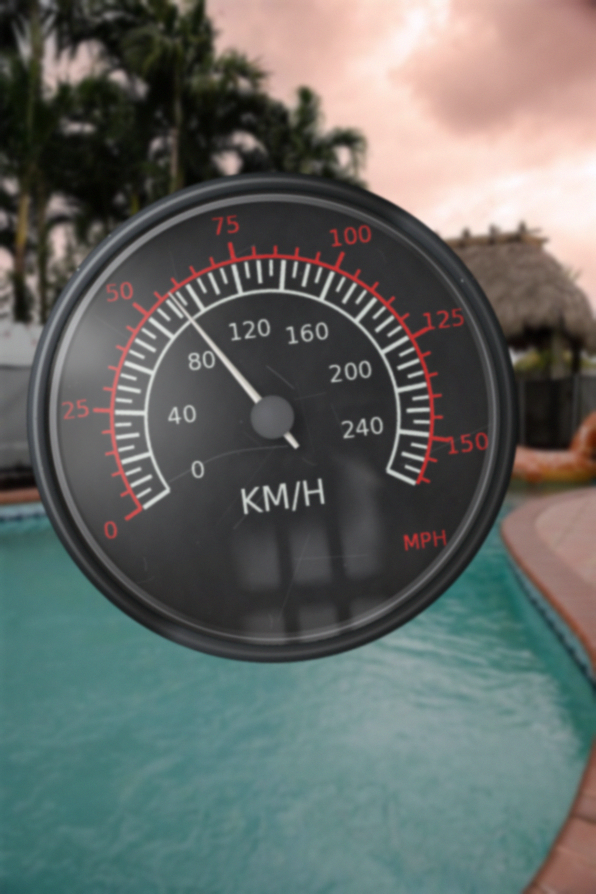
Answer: {"value": 92.5, "unit": "km/h"}
